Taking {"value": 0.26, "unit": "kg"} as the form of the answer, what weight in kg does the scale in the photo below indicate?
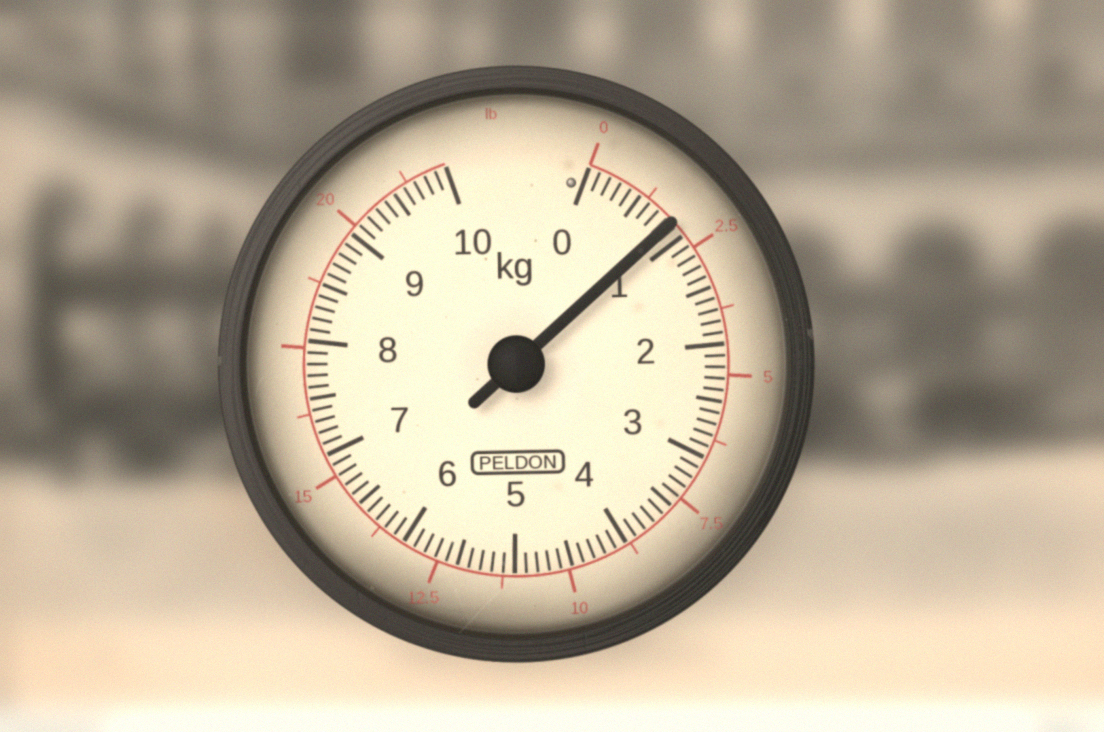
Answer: {"value": 0.85, "unit": "kg"}
